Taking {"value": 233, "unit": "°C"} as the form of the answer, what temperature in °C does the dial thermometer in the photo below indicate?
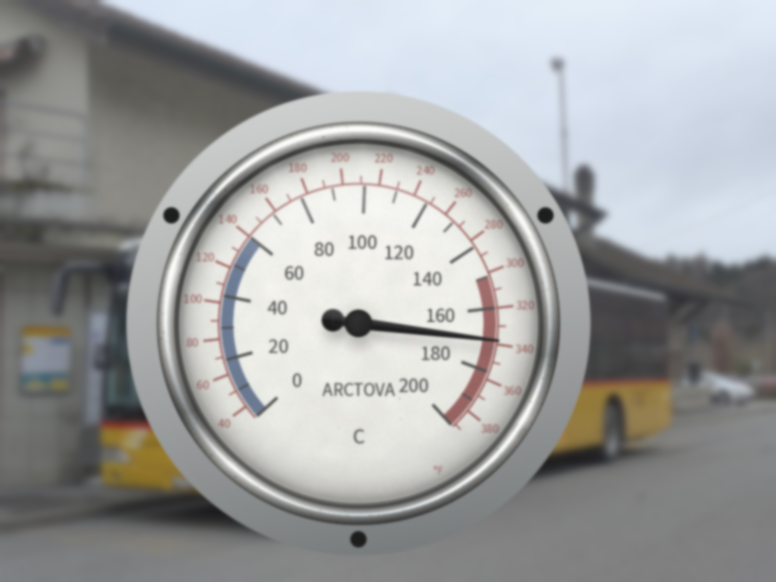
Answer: {"value": 170, "unit": "°C"}
